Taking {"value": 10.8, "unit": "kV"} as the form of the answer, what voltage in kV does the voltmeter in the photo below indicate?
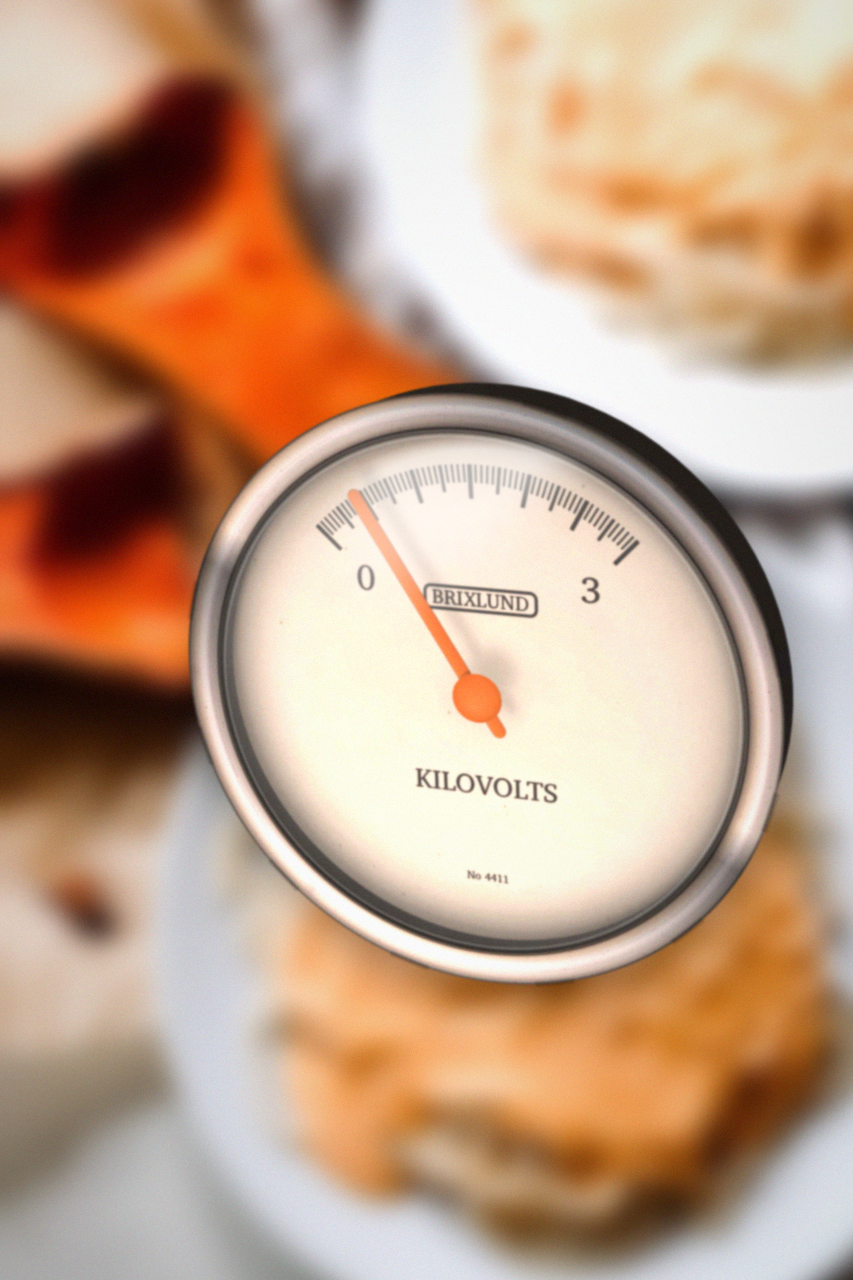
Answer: {"value": 0.5, "unit": "kV"}
